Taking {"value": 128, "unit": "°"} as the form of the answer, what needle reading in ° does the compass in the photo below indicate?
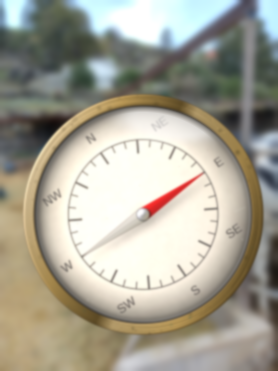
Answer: {"value": 90, "unit": "°"}
